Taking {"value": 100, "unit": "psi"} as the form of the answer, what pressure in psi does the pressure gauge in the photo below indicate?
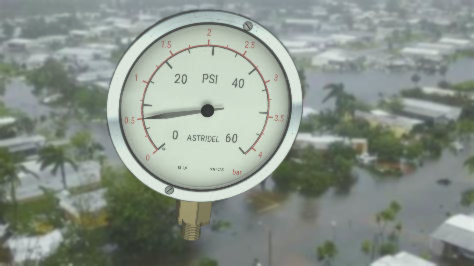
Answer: {"value": 7.5, "unit": "psi"}
